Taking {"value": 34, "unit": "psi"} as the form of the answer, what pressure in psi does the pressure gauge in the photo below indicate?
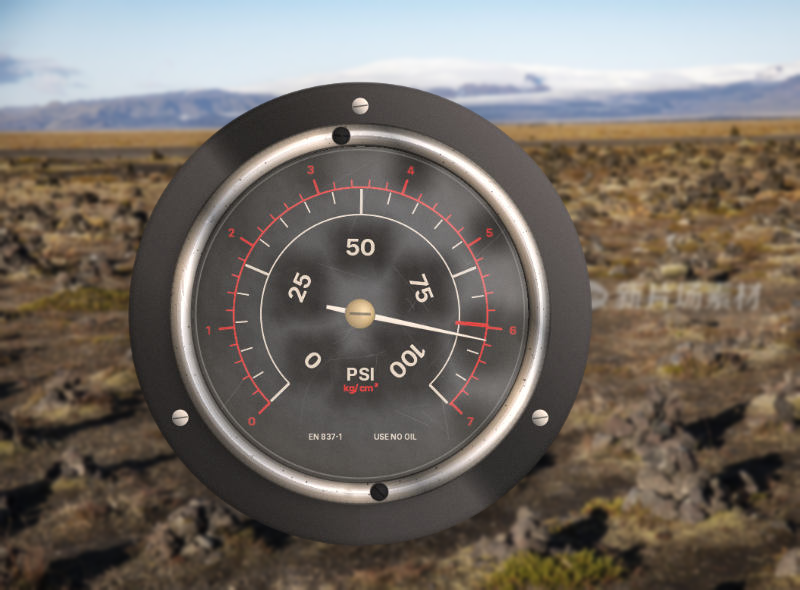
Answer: {"value": 87.5, "unit": "psi"}
